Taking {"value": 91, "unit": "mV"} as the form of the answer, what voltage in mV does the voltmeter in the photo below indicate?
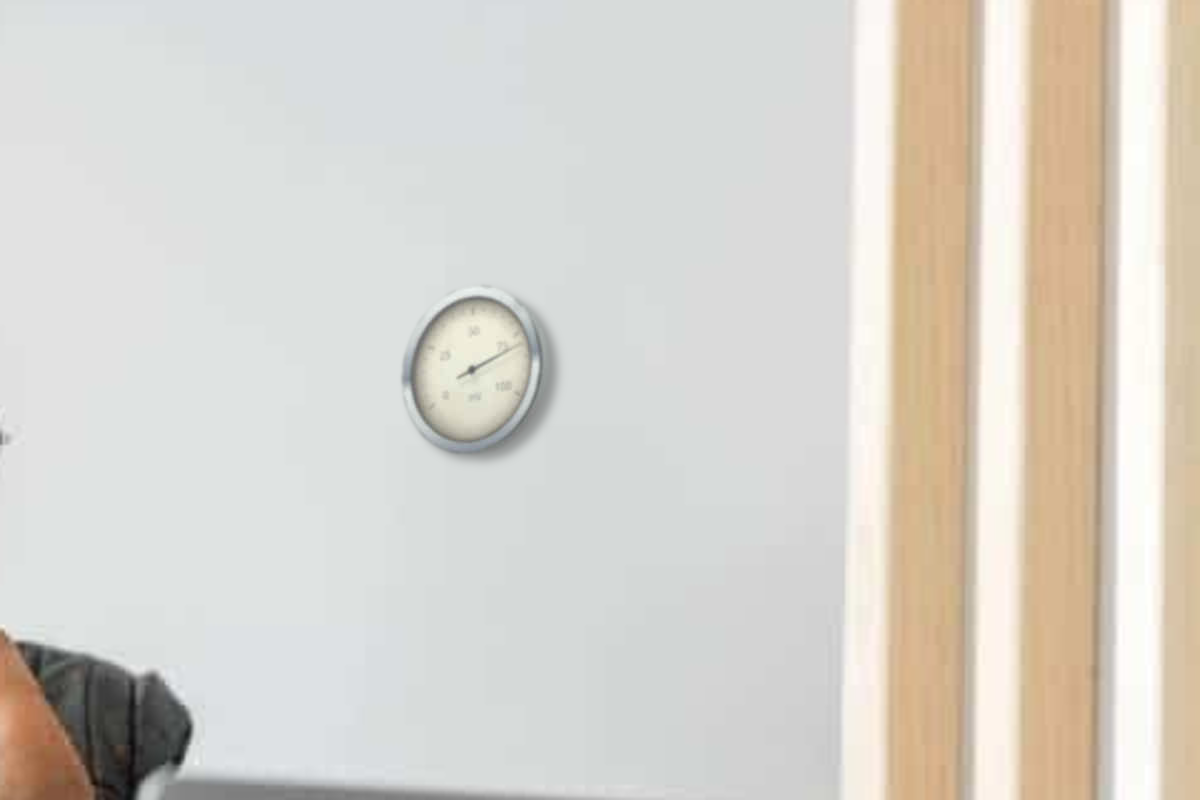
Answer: {"value": 80, "unit": "mV"}
